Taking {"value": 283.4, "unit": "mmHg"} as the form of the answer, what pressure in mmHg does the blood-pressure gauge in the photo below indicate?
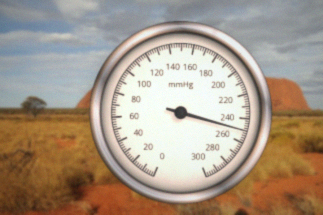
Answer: {"value": 250, "unit": "mmHg"}
